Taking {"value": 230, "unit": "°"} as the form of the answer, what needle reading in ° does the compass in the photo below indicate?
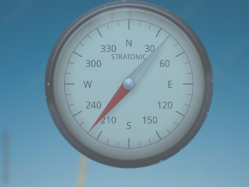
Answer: {"value": 220, "unit": "°"}
